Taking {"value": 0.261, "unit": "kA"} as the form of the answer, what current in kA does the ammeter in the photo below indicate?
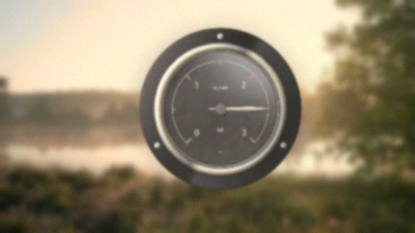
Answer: {"value": 2.5, "unit": "kA"}
